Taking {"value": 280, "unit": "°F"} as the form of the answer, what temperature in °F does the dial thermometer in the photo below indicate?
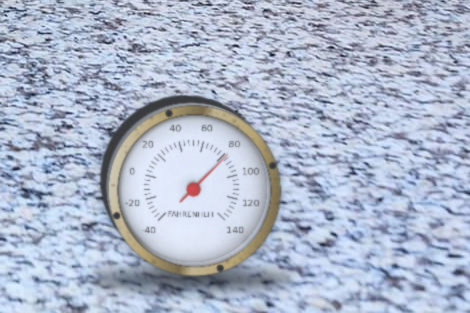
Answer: {"value": 80, "unit": "°F"}
